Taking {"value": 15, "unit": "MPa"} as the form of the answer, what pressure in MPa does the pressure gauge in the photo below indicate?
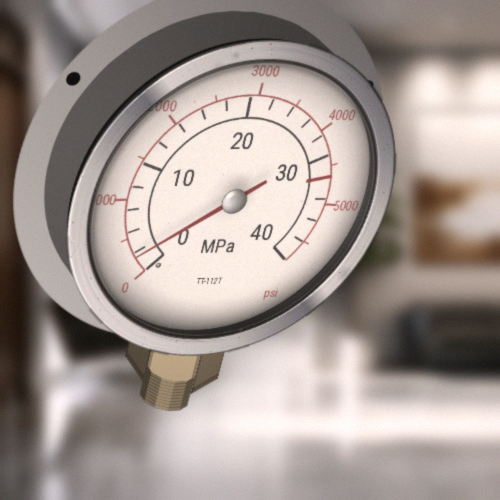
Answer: {"value": 2, "unit": "MPa"}
